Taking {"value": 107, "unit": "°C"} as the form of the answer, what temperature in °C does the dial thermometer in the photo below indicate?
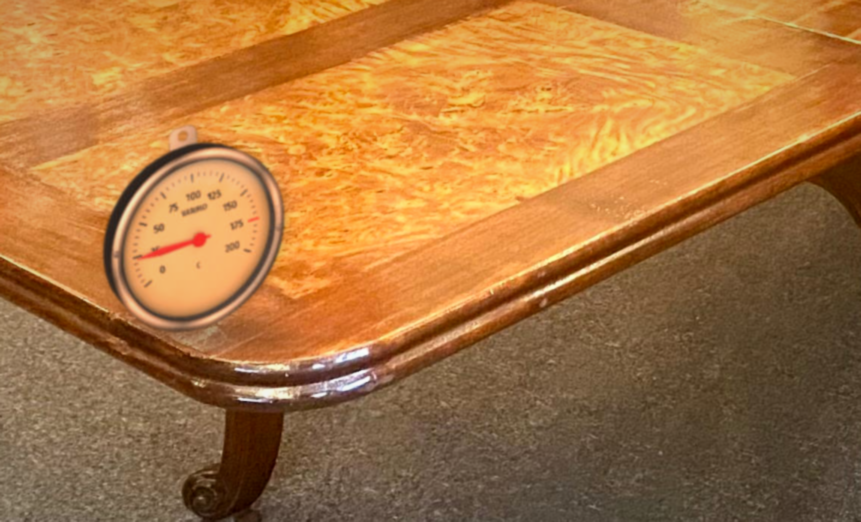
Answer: {"value": 25, "unit": "°C"}
